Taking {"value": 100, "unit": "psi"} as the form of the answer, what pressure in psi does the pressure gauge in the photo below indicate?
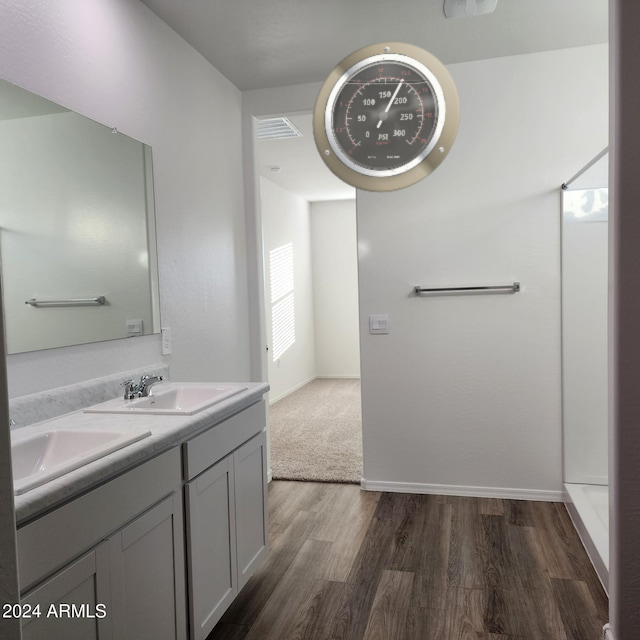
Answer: {"value": 180, "unit": "psi"}
